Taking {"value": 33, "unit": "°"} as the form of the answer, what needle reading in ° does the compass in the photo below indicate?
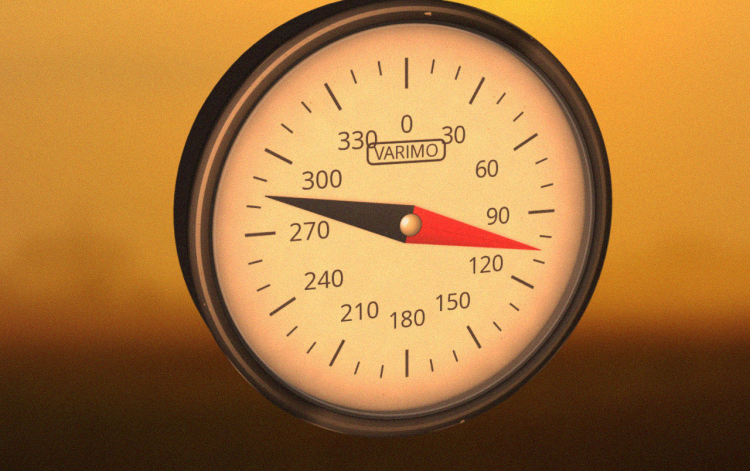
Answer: {"value": 105, "unit": "°"}
